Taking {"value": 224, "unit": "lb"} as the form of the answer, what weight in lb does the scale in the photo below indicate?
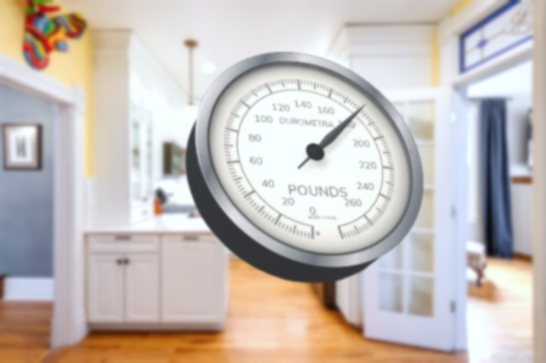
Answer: {"value": 180, "unit": "lb"}
